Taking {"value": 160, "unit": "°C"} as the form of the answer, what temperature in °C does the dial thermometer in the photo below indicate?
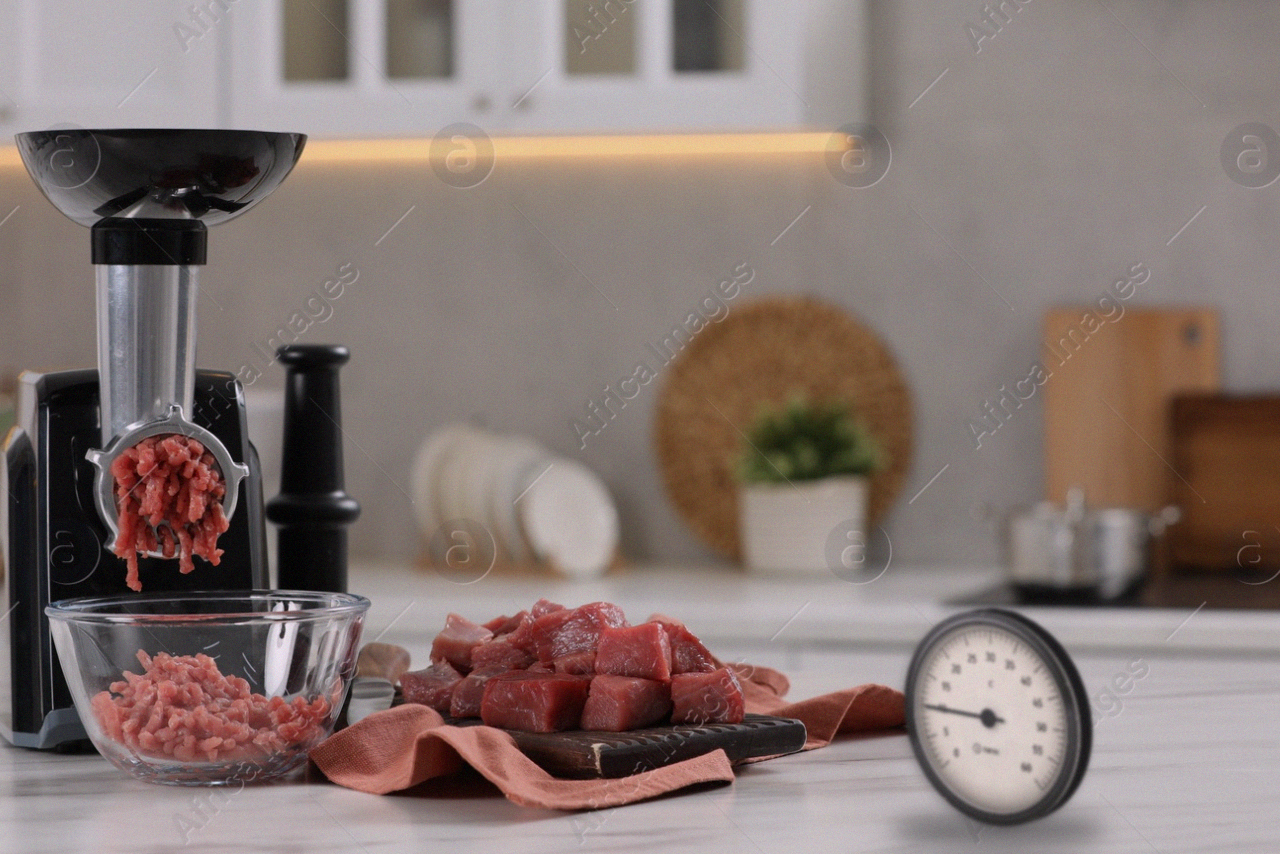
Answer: {"value": 10, "unit": "°C"}
